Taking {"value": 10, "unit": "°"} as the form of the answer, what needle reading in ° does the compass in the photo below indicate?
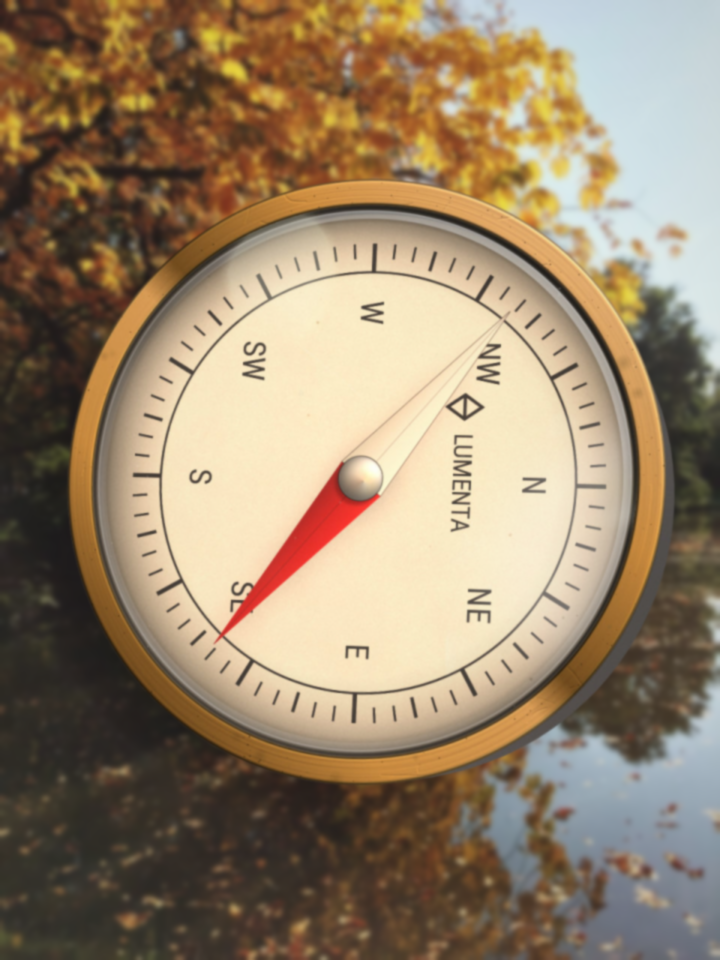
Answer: {"value": 130, "unit": "°"}
